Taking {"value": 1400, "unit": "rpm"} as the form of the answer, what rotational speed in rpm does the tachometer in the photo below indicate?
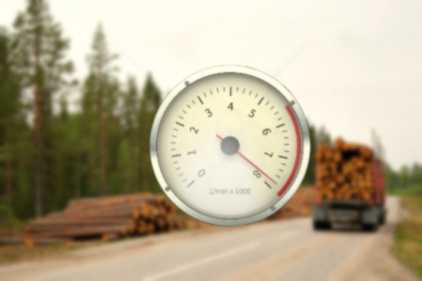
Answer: {"value": 7800, "unit": "rpm"}
